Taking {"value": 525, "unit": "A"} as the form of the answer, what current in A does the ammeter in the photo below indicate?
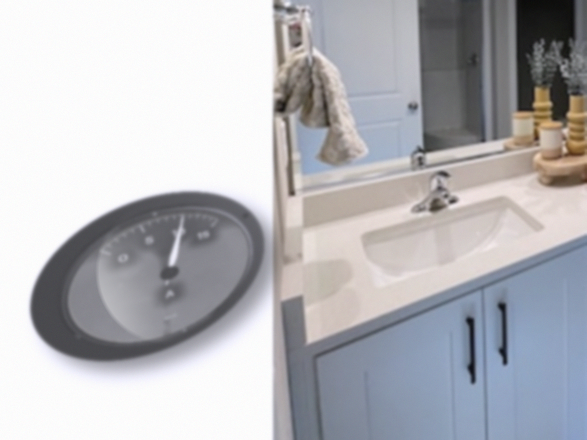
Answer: {"value": 10, "unit": "A"}
